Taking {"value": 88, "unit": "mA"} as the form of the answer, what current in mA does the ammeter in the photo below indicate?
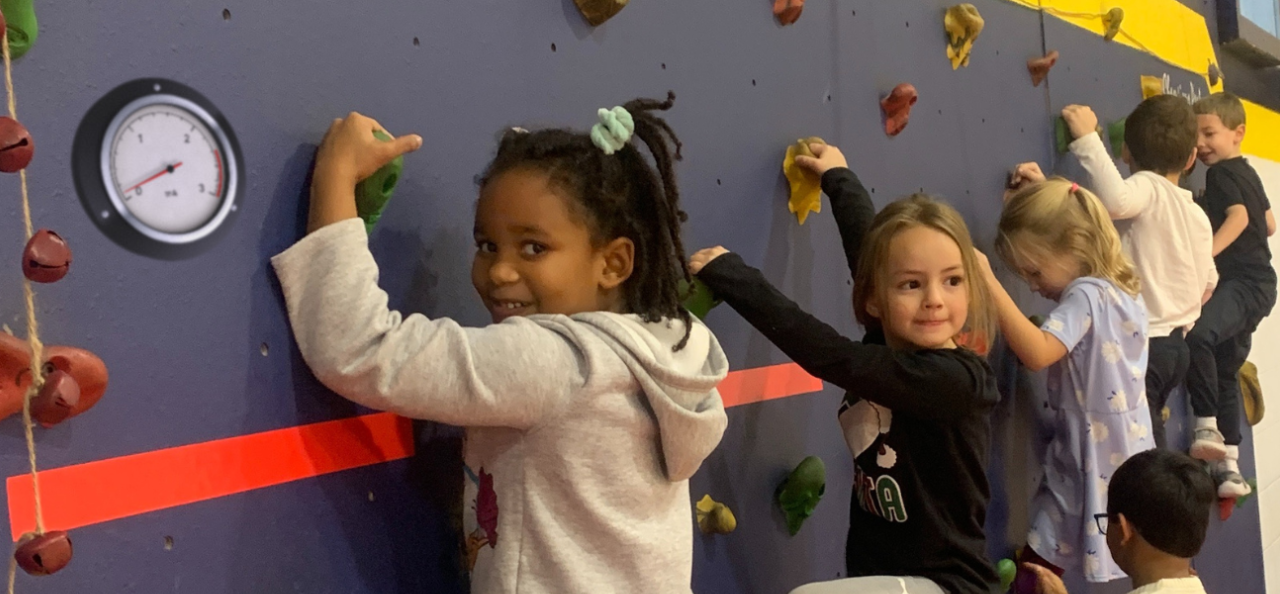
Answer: {"value": 0.1, "unit": "mA"}
